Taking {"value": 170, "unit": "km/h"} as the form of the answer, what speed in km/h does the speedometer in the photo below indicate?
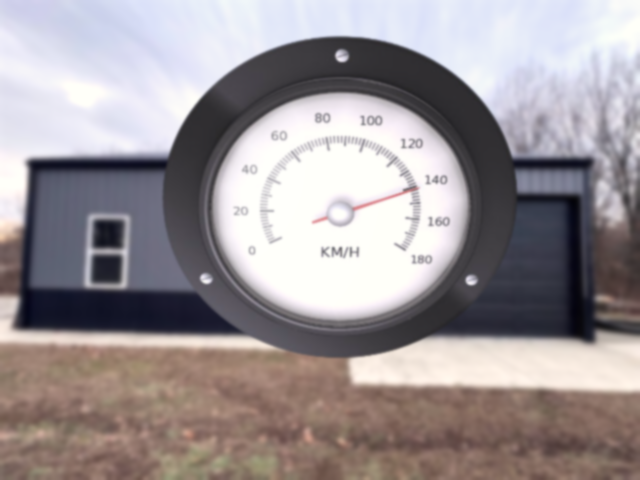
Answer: {"value": 140, "unit": "km/h"}
